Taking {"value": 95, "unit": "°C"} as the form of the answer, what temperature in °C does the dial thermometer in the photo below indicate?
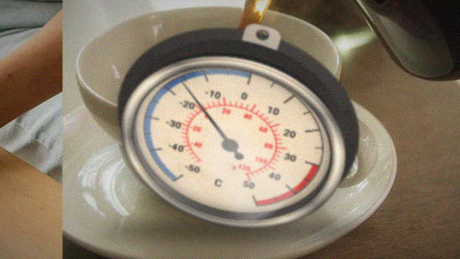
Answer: {"value": -15, "unit": "°C"}
